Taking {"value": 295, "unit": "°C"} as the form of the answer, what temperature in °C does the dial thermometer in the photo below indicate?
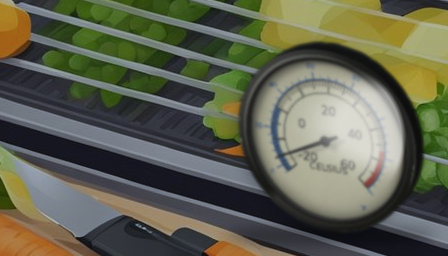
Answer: {"value": -15, "unit": "°C"}
